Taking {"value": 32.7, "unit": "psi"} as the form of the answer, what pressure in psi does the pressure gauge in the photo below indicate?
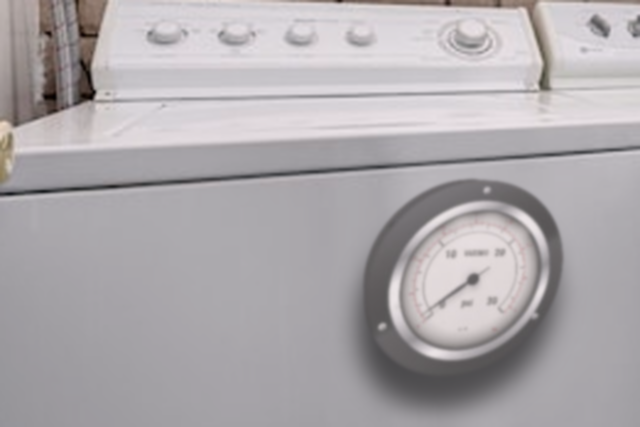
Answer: {"value": 1, "unit": "psi"}
